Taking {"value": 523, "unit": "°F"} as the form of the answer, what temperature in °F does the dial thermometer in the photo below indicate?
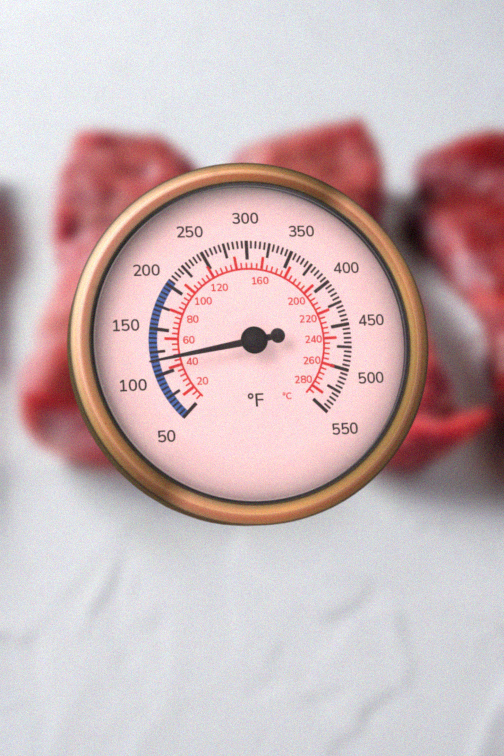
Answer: {"value": 115, "unit": "°F"}
